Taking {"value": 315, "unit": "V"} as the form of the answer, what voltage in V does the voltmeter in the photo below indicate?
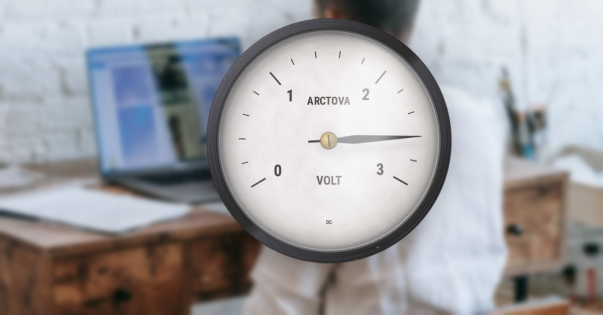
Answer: {"value": 2.6, "unit": "V"}
